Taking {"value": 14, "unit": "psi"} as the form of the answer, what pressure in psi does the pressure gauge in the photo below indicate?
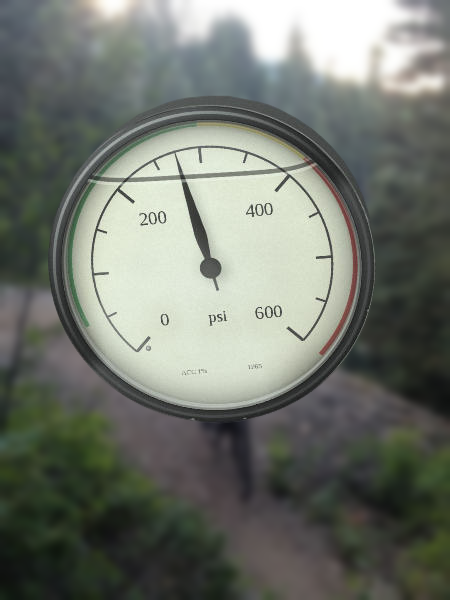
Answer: {"value": 275, "unit": "psi"}
